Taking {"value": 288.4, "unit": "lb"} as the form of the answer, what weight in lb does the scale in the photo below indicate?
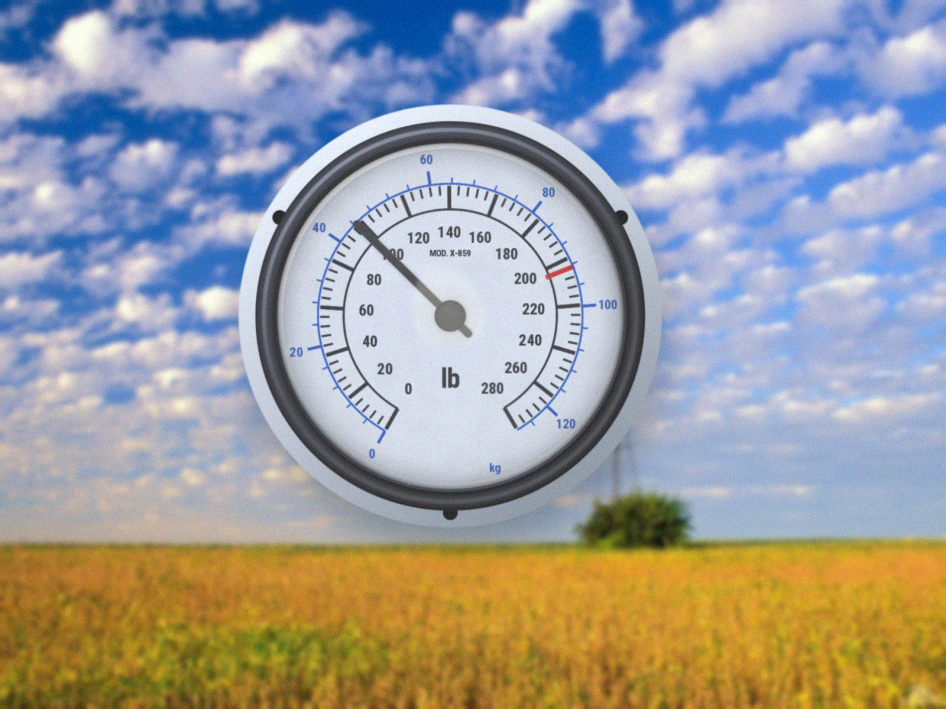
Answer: {"value": 98, "unit": "lb"}
